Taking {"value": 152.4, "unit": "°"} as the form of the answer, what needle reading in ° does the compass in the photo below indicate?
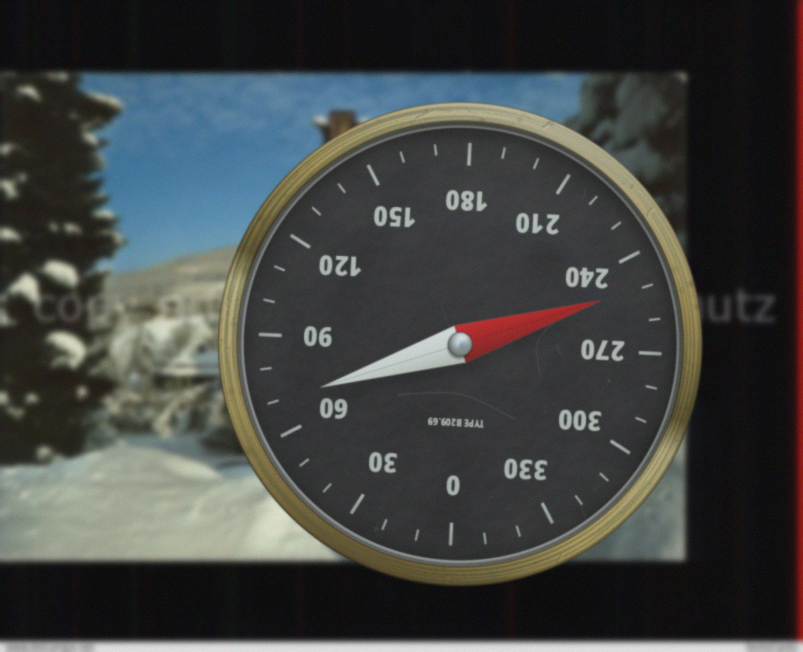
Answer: {"value": 250, "unit": "°"}
